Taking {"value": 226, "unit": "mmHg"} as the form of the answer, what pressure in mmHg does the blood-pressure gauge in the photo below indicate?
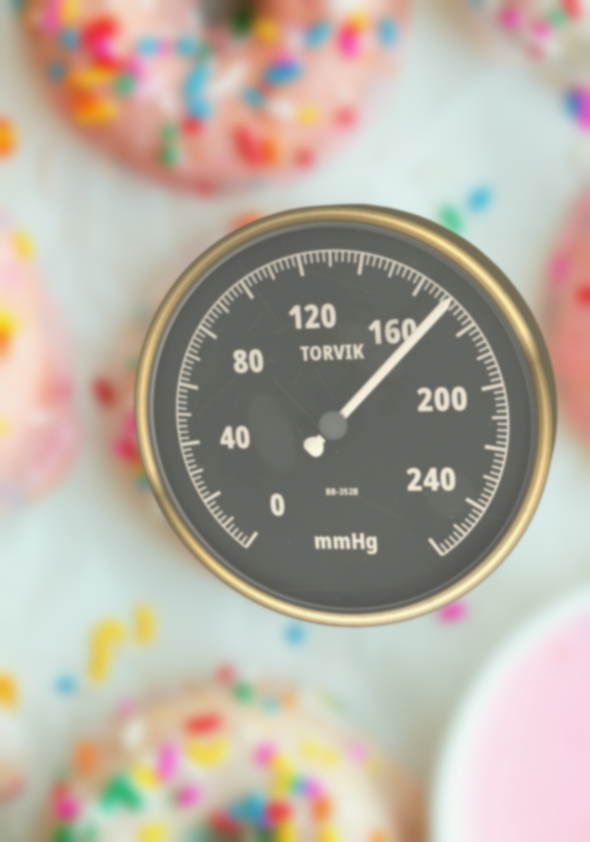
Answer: {"value": 170, "unit": "mmHg"}
